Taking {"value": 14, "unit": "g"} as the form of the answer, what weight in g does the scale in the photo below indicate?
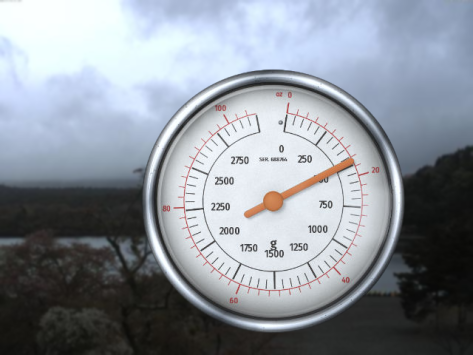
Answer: {"value": 475, "unit": "g"}
